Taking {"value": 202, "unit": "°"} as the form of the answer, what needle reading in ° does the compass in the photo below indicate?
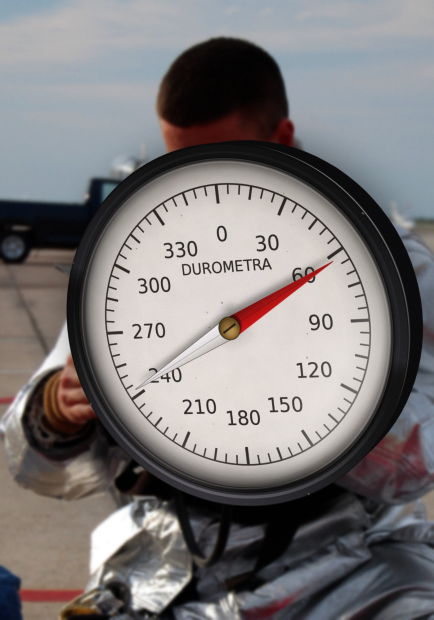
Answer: {"value": 62.5, "unit": "°"}
